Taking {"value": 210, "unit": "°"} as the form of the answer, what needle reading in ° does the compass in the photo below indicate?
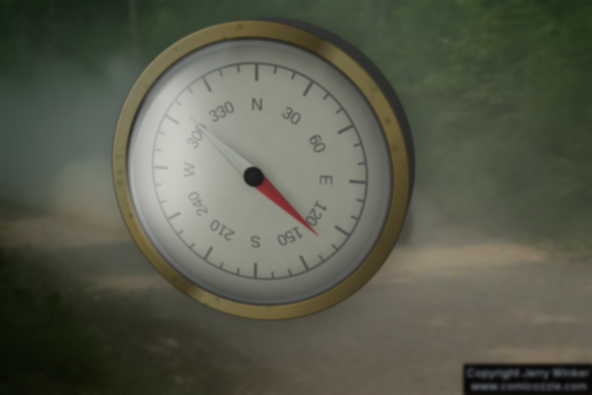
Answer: {"value": 130, "unit": "°"}
